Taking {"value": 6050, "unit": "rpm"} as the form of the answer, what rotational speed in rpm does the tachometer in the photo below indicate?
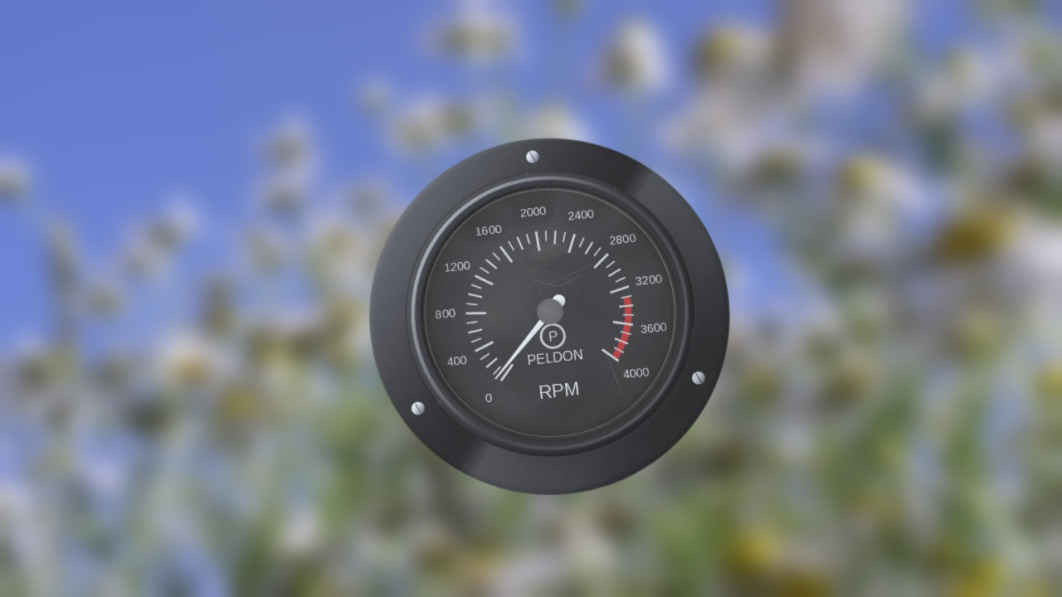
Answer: {"value": 50, "unit": "rpm"}
